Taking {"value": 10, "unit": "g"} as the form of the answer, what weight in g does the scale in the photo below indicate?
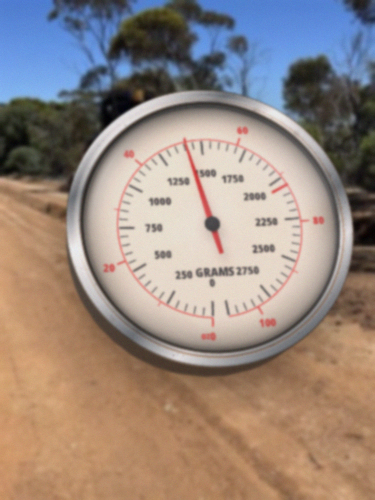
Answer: {"value": 1400, "unit": "g"}
